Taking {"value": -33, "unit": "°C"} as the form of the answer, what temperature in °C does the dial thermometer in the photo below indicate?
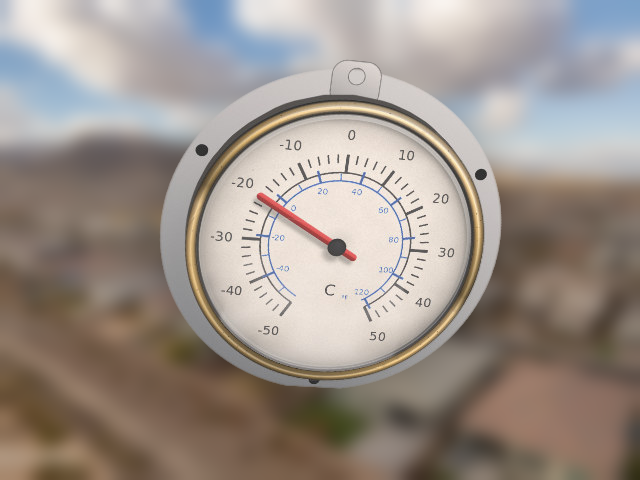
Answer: {"value": -20, "unit": "°C"}
